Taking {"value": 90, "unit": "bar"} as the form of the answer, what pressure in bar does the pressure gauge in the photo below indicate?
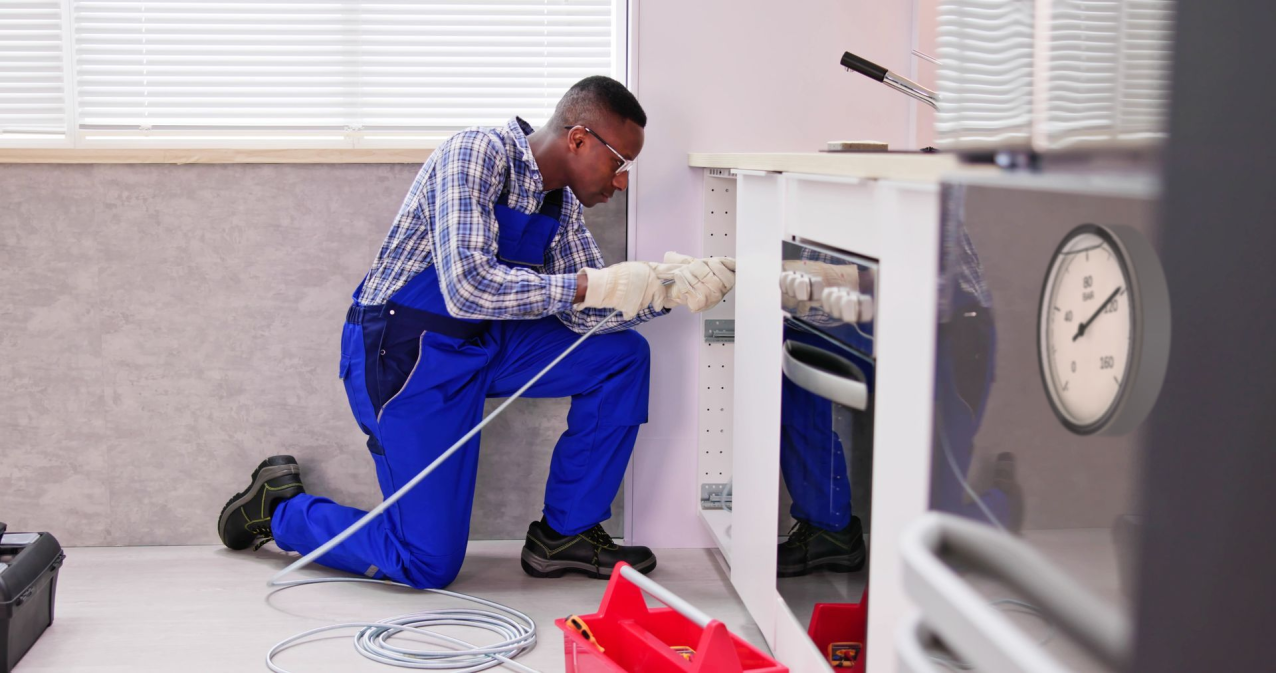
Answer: {"value": 120, "unit": "bar"}
